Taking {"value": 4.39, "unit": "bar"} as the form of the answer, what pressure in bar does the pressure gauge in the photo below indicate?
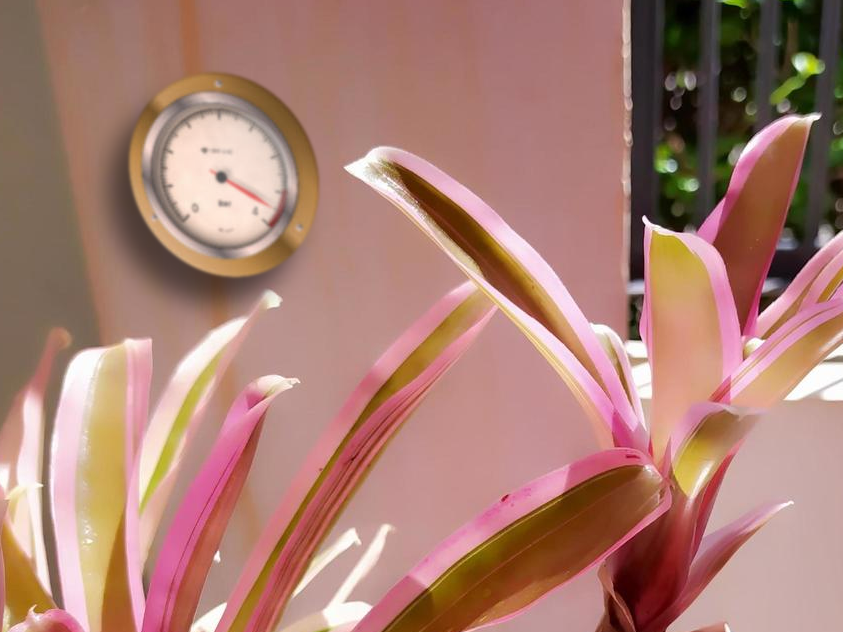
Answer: {"value": 3.75, "unit": "bar"}
